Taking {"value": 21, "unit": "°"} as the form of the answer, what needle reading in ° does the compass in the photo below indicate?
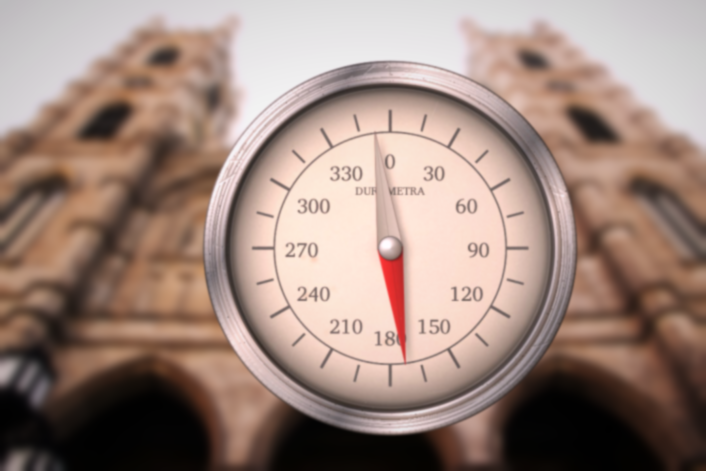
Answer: {"value": 172.5, "unit": "°"}
